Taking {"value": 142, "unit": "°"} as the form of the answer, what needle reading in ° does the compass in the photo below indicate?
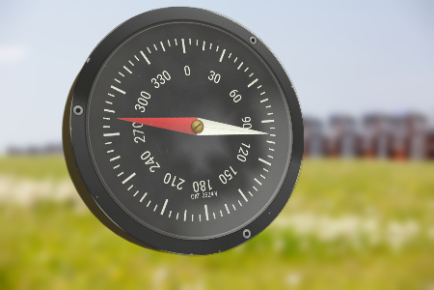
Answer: {"value": 280, "unit": "°"}
